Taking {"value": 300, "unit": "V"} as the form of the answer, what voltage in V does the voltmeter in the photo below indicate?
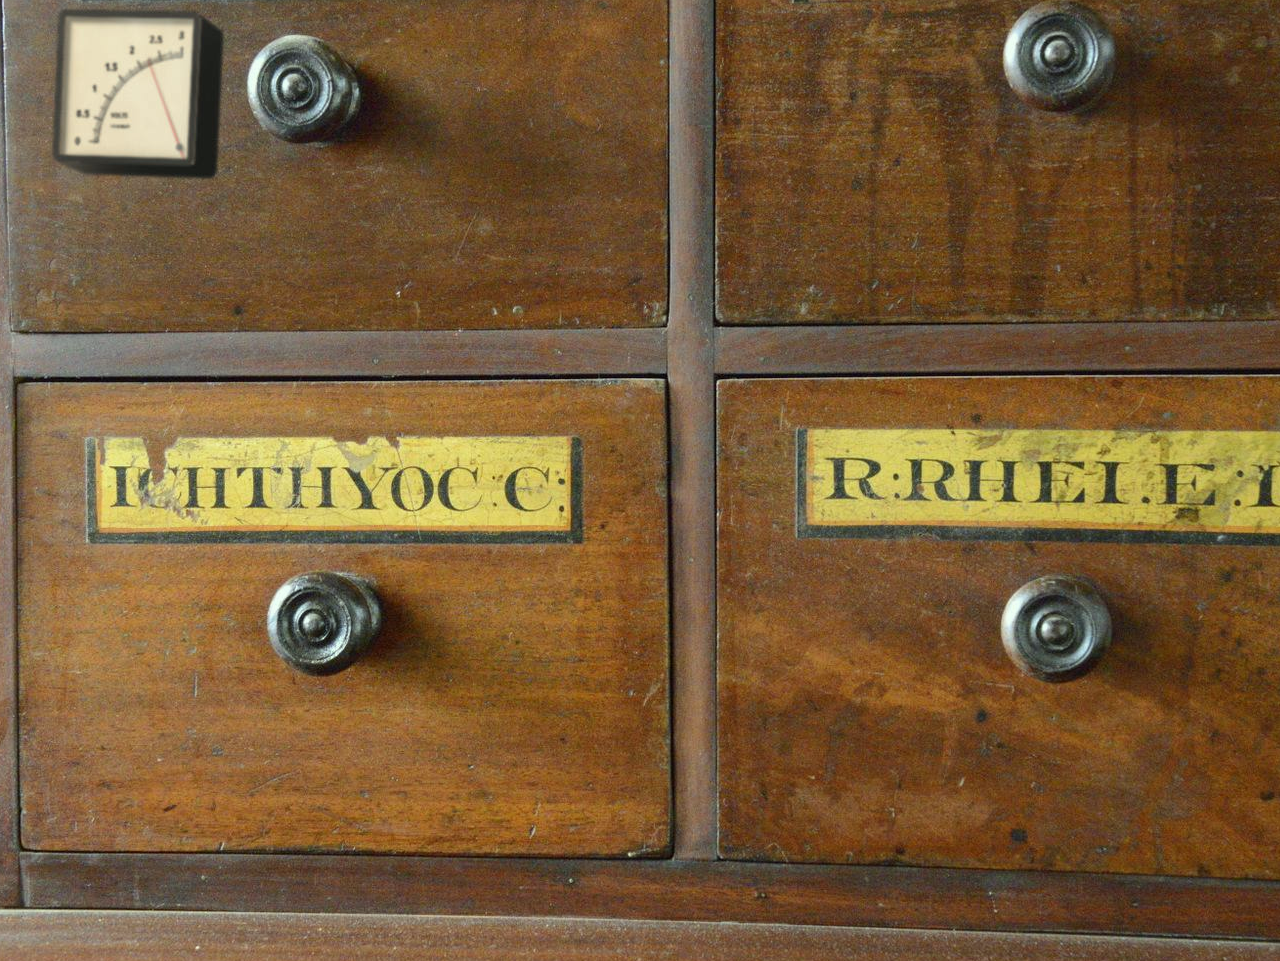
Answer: {"value": 2.25, "unit": "V"}
